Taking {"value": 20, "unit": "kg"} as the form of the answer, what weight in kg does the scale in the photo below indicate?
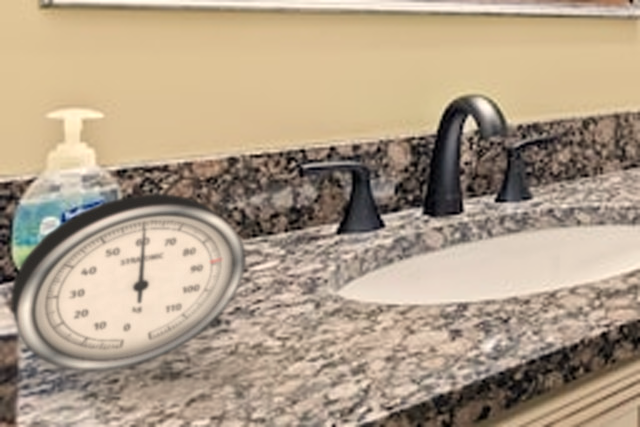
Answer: {"value": 60, "unit": "kg"}
